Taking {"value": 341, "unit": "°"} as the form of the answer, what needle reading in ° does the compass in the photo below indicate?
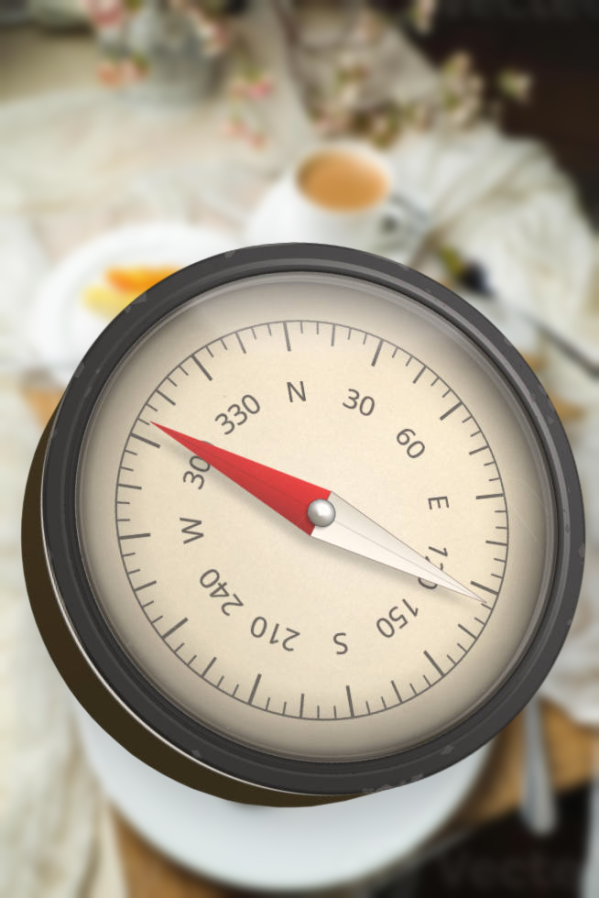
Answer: {"value": 305, "unit": "°"}
